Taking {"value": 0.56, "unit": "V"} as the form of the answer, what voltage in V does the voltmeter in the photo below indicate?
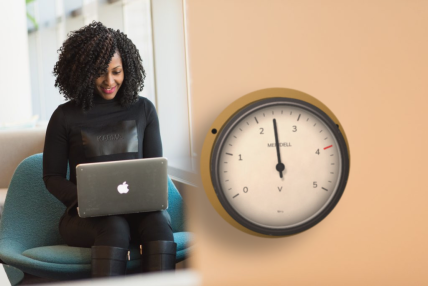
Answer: {"value": 2.4, "unit": "V"}
